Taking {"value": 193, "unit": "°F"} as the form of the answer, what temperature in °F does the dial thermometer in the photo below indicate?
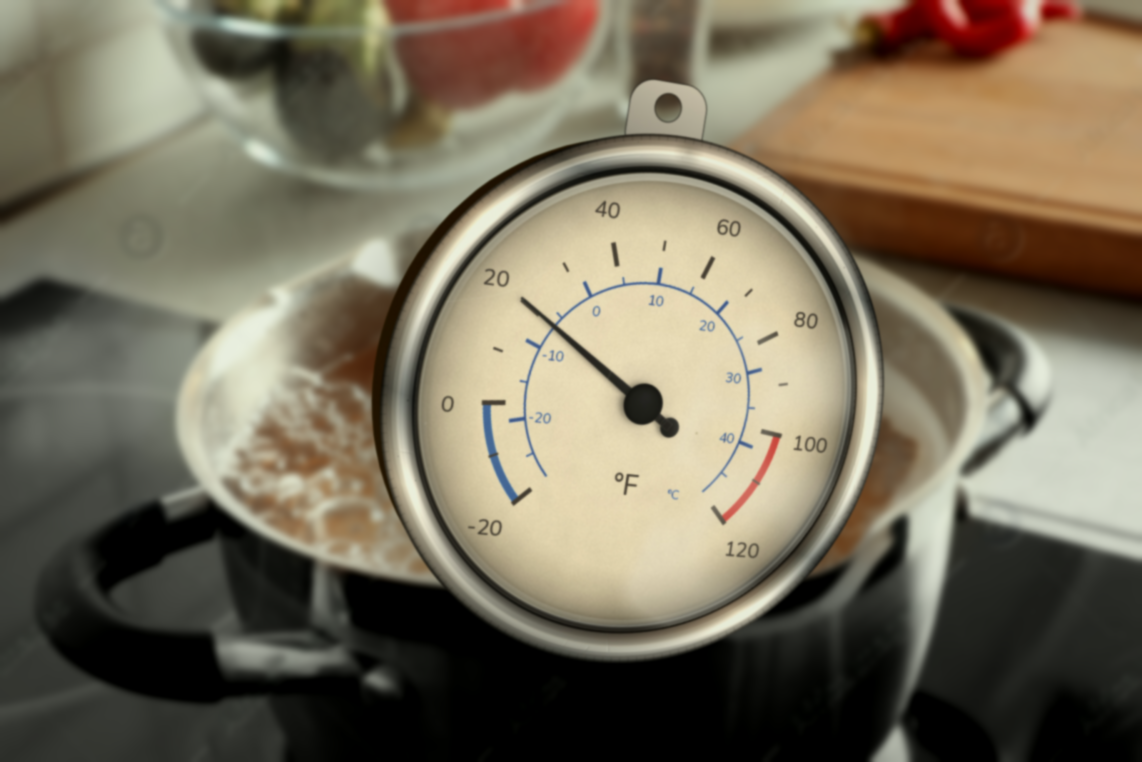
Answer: {"value": 20, "unit": "°F"}
